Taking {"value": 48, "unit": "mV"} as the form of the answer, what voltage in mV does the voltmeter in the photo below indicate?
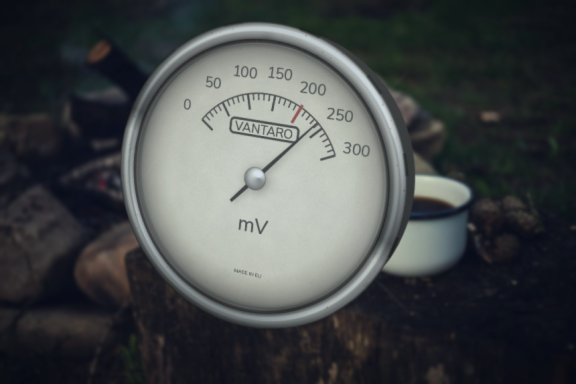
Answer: {"value": 240, "unit": "mV"}
